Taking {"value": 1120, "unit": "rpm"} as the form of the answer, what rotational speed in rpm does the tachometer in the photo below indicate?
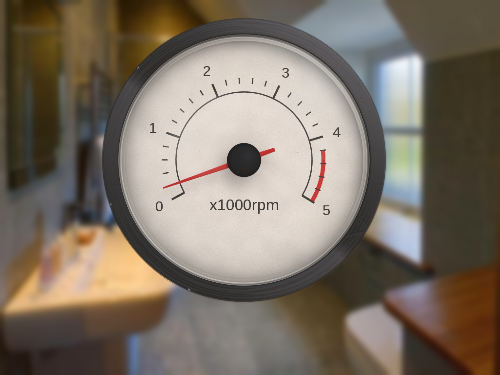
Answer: {"value": 200, "unit": "rpm"}
